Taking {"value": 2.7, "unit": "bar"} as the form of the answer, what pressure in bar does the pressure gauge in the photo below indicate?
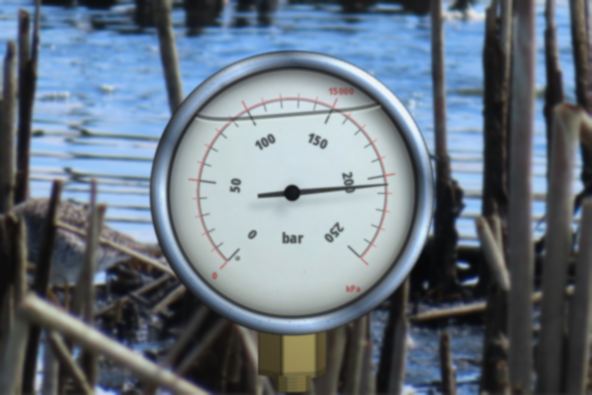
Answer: {"value": 205, "unit": "bar"}
